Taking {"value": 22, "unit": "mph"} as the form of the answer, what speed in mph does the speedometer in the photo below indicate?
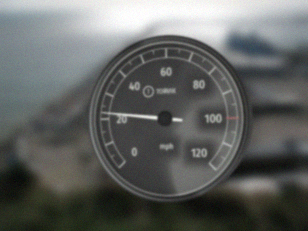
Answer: {"value": 22.5, "unit": "mph"}
